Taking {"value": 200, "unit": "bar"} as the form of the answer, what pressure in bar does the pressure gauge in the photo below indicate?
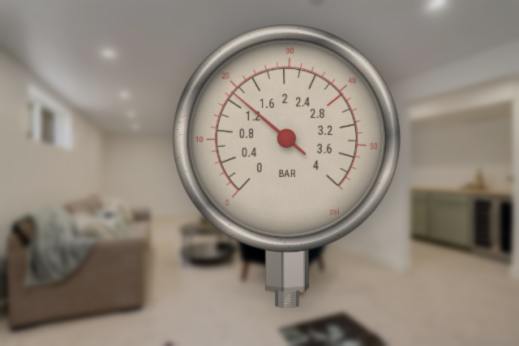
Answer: {"value": 1.3, "unit": "bar"}
